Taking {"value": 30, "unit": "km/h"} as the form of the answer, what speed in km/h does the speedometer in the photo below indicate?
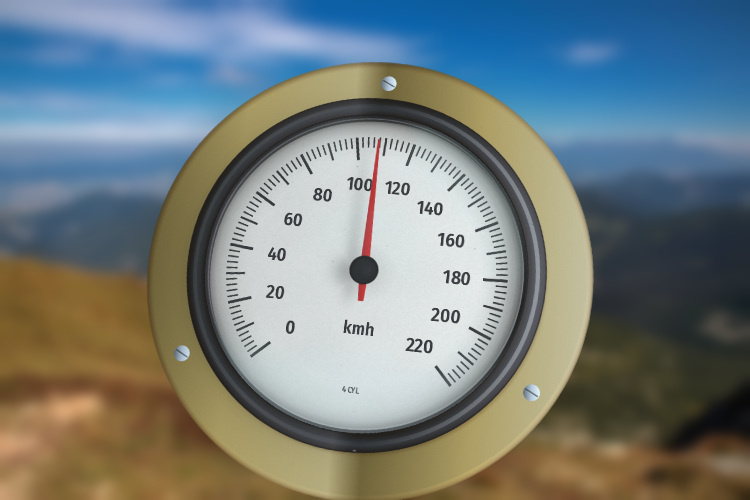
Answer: {"value": 108, "unit": "km/h"}
